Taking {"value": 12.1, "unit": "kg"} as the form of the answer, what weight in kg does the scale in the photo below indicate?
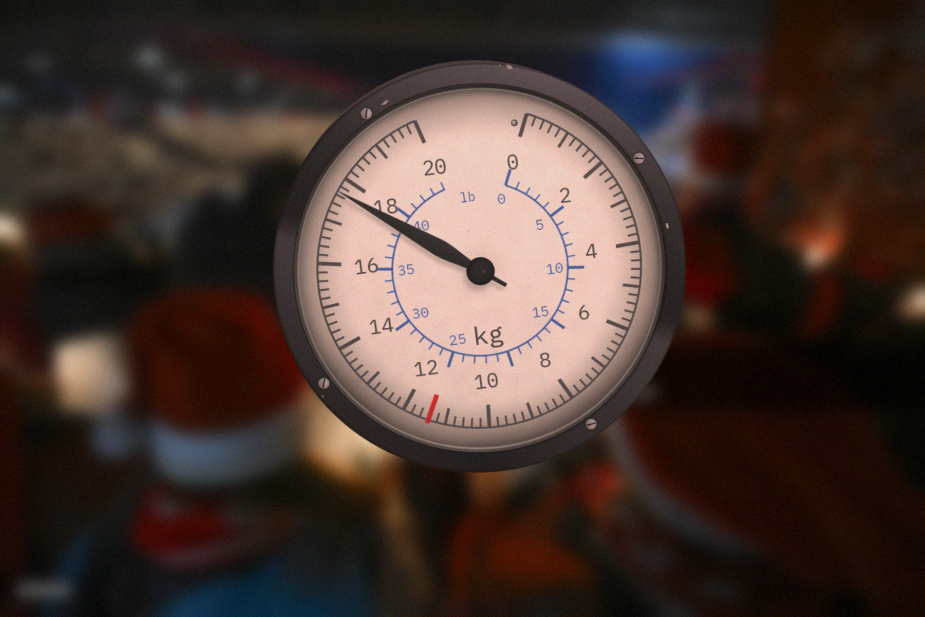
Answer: {"value": 17.7, "unit": "kg"}
